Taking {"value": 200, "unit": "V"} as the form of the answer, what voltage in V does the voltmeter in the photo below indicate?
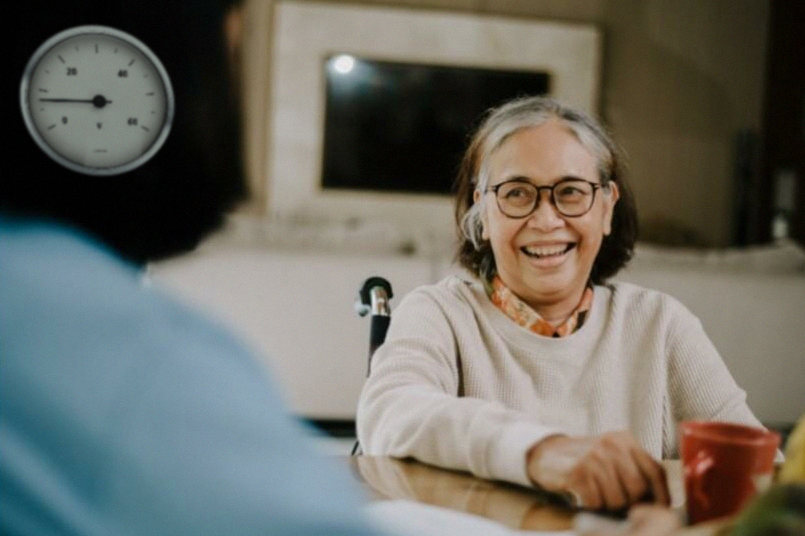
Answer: {"value": 7.5, "unit": "V"}
